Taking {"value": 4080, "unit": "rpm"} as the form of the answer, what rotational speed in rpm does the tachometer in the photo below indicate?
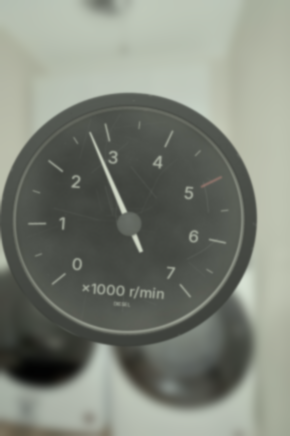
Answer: {"value": 2750, "unit": "rpm"}
